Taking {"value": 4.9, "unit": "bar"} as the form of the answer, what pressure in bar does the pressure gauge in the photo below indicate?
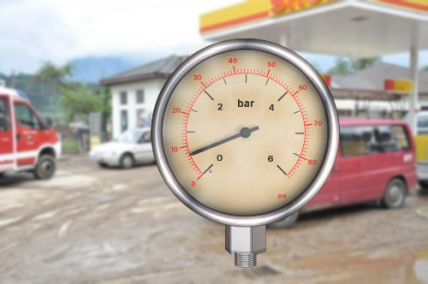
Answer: {"value": 0.5, "unit": "bar"}
